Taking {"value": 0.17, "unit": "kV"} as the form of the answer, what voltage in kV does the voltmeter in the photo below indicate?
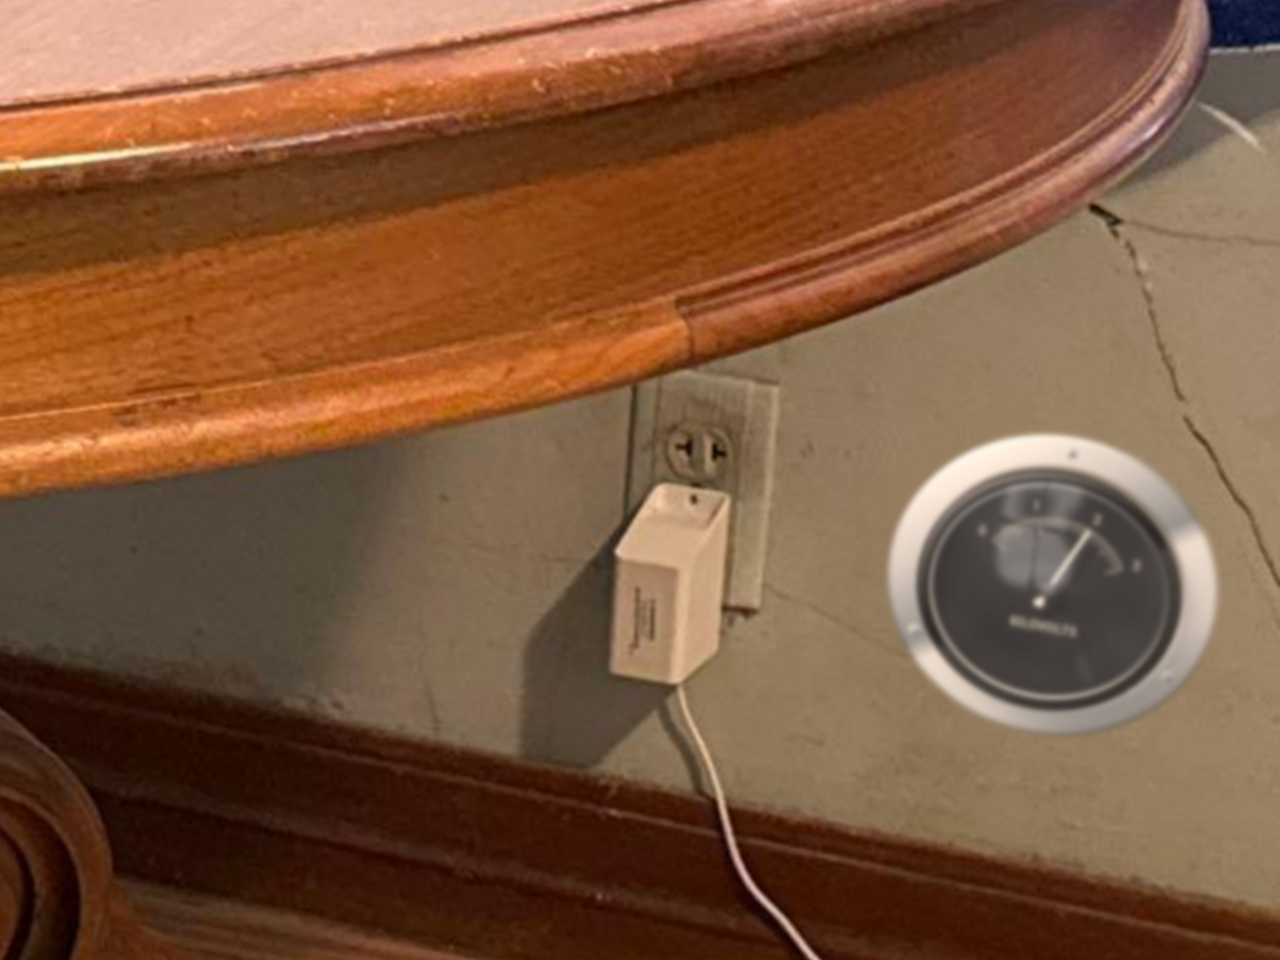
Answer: {"value": 2, "unit": "kV"}
